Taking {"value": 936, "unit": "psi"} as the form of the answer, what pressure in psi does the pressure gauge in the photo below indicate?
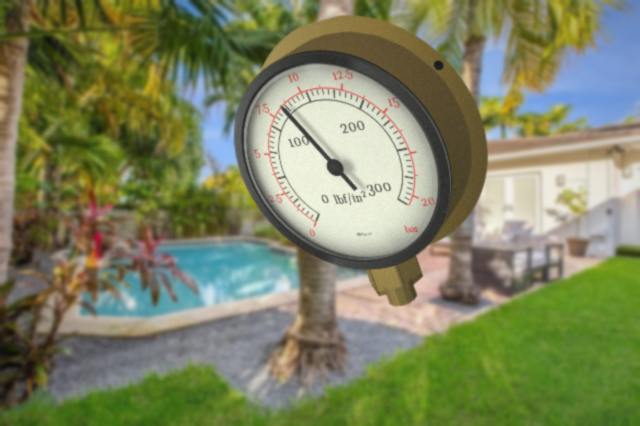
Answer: {"value": 125, "unit": "psi"}
